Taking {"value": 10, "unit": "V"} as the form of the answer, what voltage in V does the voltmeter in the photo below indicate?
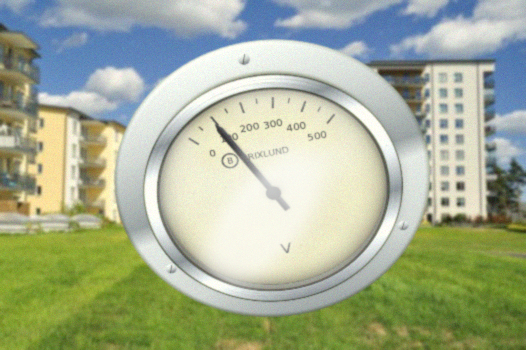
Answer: {"value": 100, "unit": "V"}
